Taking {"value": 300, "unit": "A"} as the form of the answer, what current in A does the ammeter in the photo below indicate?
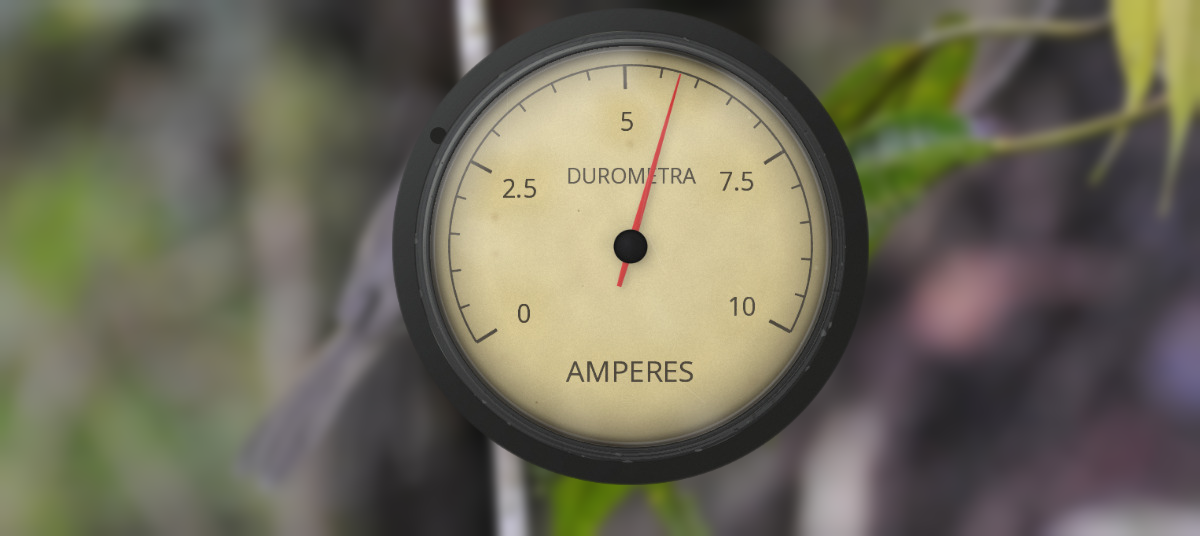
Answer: {"value": 5.75, "unit": "A"}
